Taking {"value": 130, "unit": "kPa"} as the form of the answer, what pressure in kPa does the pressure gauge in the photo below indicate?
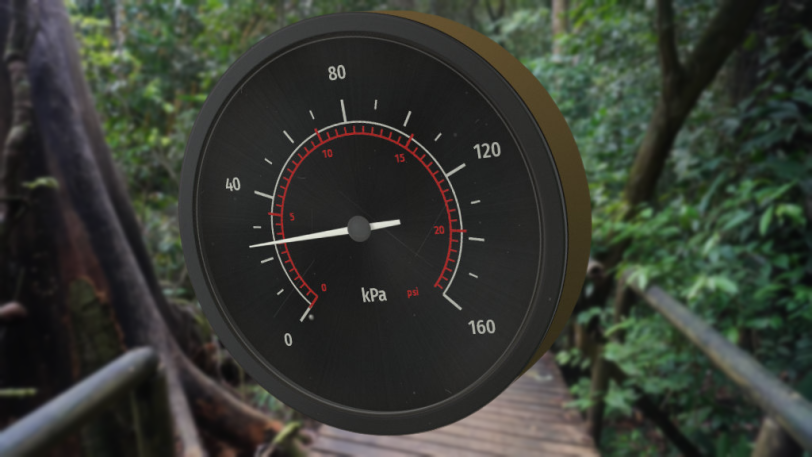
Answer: {"value": 25, "unit": "kPa"}
